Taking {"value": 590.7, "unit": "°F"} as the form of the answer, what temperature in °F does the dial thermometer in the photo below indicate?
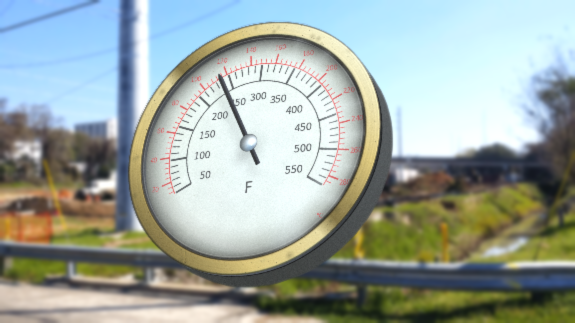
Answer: {"value": 240, "unit": "°F"}
